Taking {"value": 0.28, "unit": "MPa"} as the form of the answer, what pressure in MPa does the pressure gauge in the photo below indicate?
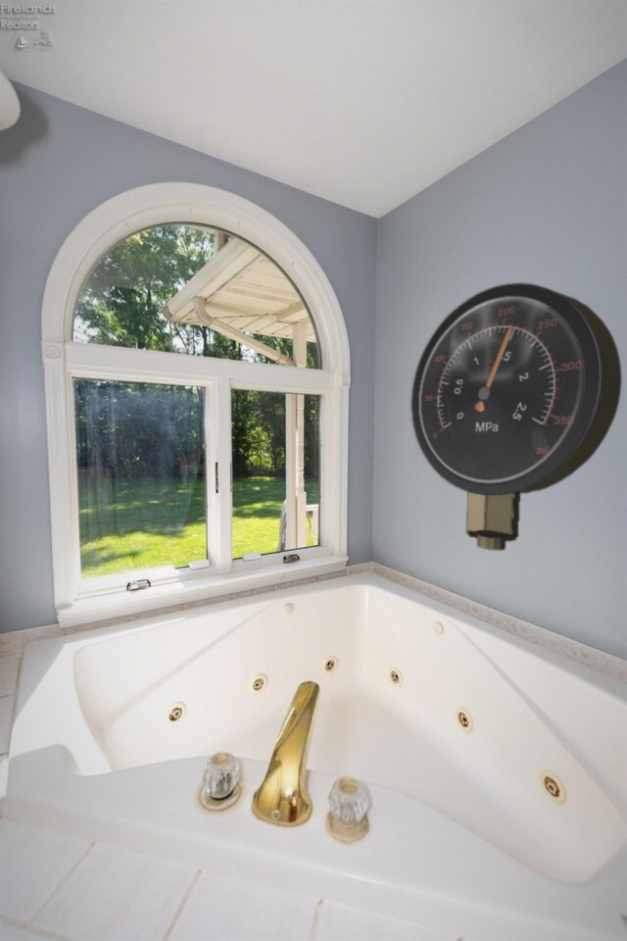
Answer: {"value": 1.5, "unit": "MPa"}
